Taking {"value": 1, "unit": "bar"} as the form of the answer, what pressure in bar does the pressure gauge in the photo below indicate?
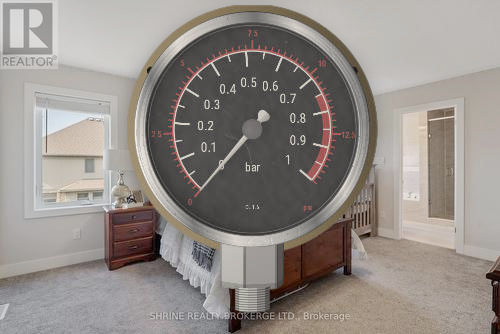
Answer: {"value": 0, "unit": "bar"}
